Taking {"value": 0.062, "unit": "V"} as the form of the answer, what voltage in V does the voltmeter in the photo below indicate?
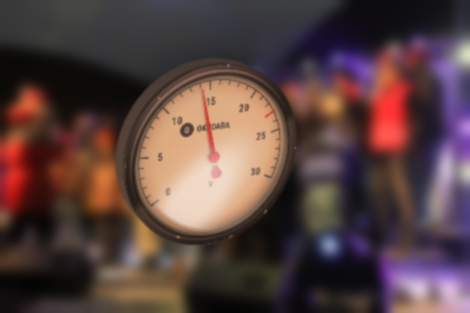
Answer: {"value": 14, "unit": "V"}
